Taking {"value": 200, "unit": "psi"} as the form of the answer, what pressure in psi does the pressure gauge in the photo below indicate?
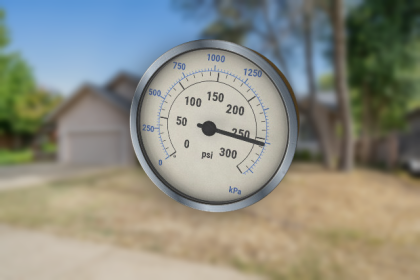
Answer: {"value": 255, "unit": "psi"}
